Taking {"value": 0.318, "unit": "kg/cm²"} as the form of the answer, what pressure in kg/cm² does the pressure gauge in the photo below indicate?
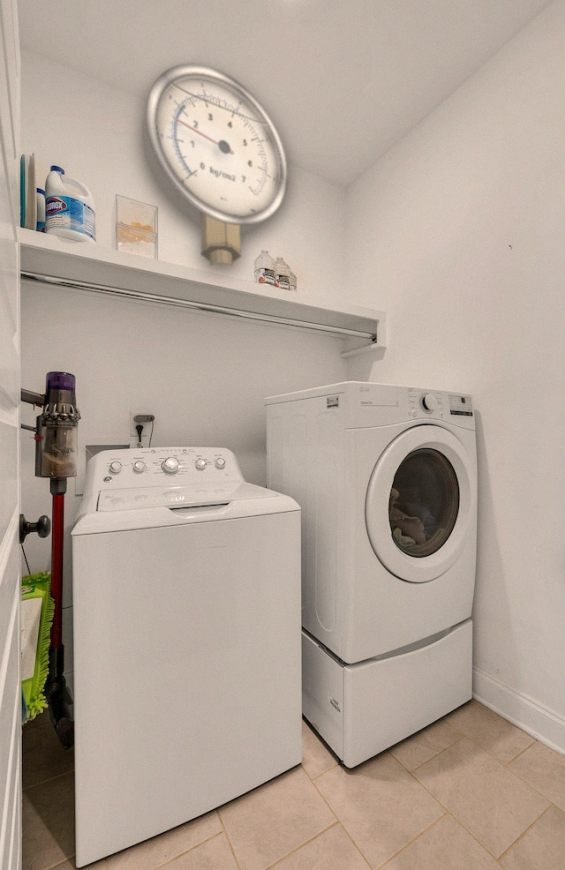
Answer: {"value": 1.5, "unit": "kg/cm²"}
